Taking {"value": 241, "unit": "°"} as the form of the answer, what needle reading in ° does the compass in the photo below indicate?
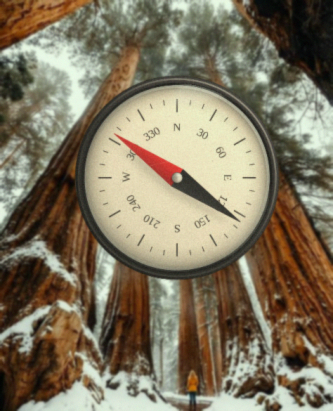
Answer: {"value": 305, "unit": "°"}
